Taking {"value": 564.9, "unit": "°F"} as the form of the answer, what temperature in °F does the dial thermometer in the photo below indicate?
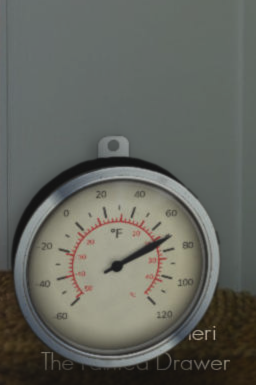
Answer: {"value": 70, "unit": "°F"}
